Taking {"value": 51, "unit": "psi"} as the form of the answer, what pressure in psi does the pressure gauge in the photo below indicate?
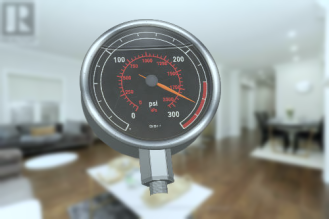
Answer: {"value": 270, "unit": "psi"}
